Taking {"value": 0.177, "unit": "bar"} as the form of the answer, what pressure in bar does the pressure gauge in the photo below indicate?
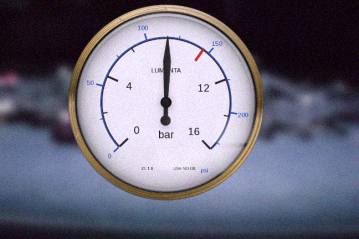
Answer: {"value": 8, "unit": "bar"}
